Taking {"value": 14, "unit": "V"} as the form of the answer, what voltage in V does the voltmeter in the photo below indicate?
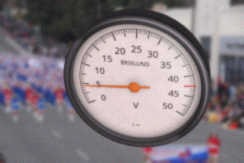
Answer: {"value": 5, "unit": "V"}
